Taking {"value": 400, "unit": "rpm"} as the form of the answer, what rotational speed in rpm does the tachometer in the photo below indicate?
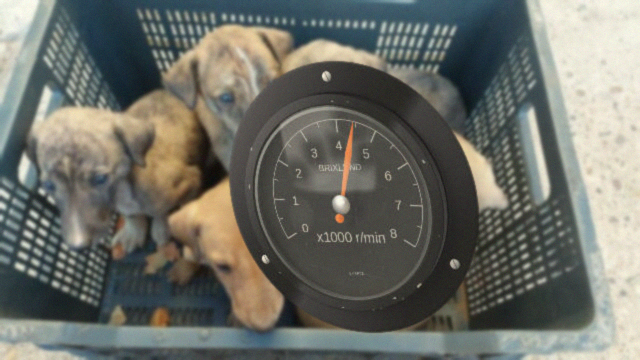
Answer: {"value": 4500, "unit": "rpm"}
